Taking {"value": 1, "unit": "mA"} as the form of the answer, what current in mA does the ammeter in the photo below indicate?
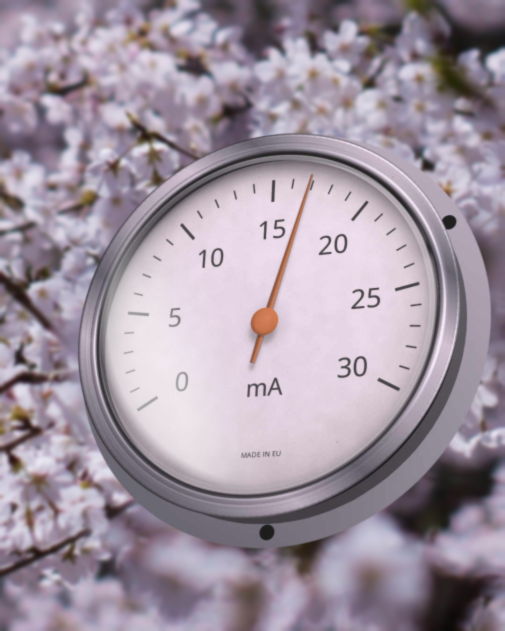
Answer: {"value": 17, "unit": "mA"}
